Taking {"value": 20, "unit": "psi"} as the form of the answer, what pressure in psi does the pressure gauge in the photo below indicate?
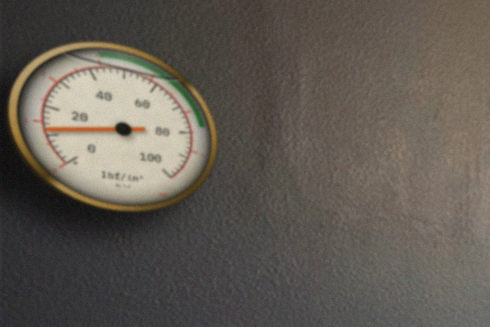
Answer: {"value": 12, "unit": "psi"}
